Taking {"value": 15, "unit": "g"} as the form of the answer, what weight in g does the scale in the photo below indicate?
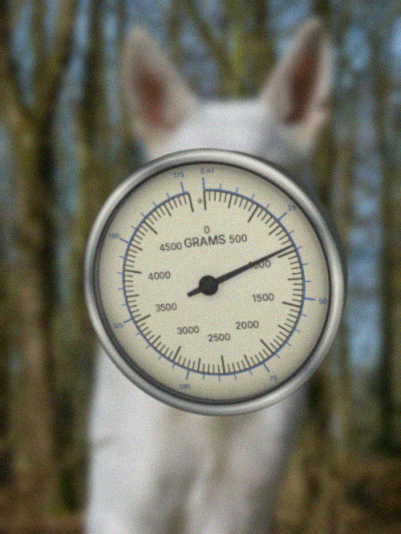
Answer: {"value": 950, "unit": "g"}
